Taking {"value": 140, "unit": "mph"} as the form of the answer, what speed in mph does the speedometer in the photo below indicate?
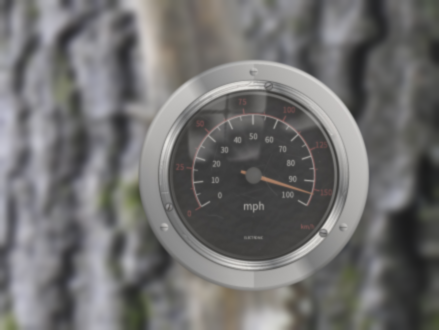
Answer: {"value": 95, "unit": "mph"}
